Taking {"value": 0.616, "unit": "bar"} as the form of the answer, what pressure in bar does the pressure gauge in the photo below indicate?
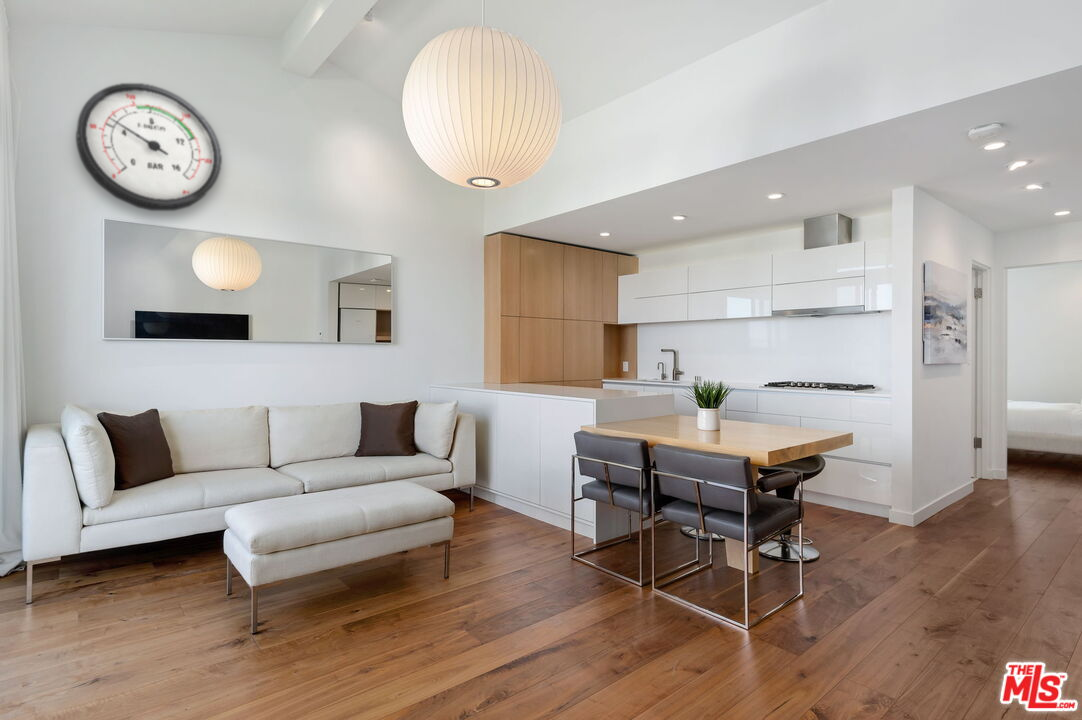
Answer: {"value": 4.5, "unit": "bar"}
